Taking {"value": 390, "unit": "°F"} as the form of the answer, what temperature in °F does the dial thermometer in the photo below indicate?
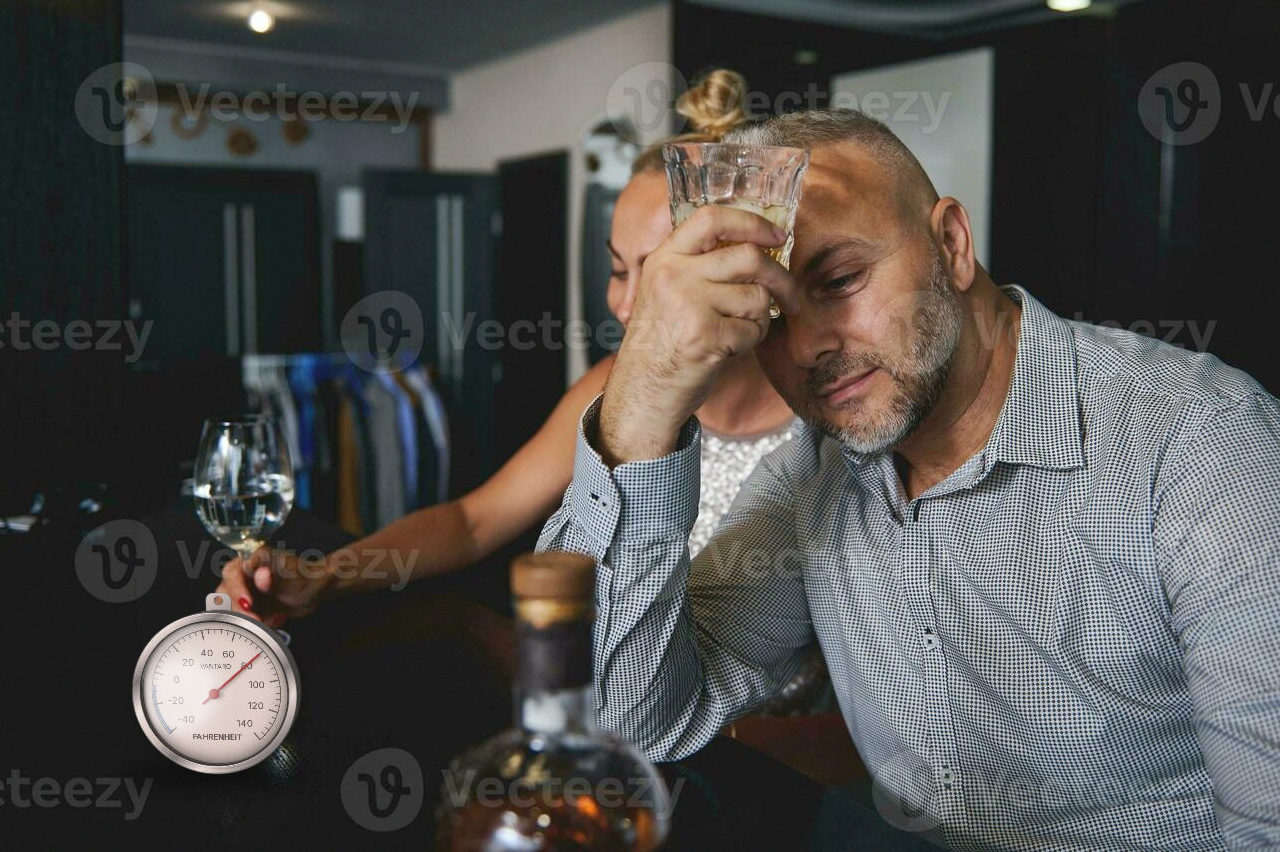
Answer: {"value": 80, "unit": "°F"}
